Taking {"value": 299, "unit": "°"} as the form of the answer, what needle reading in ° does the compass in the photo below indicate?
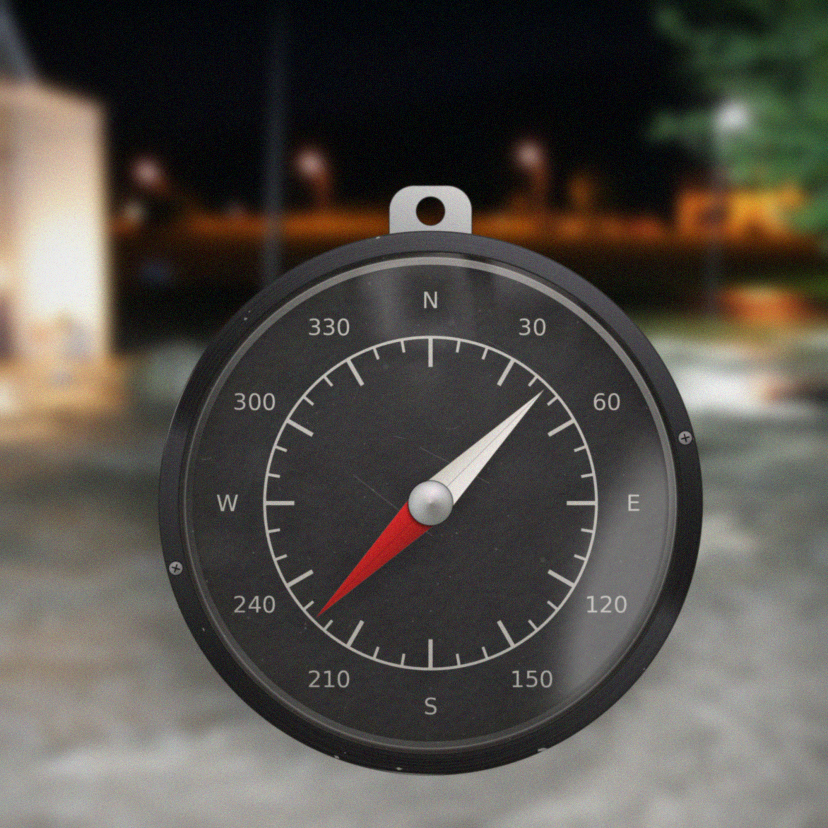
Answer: {"value": 225, "unit": "°"}
